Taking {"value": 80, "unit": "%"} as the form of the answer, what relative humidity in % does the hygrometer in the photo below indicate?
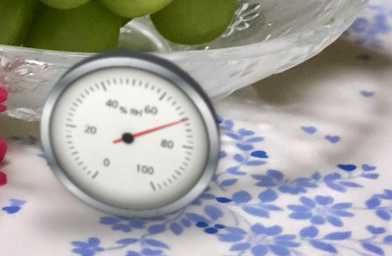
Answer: {"value": 70, "unit": "%"}
